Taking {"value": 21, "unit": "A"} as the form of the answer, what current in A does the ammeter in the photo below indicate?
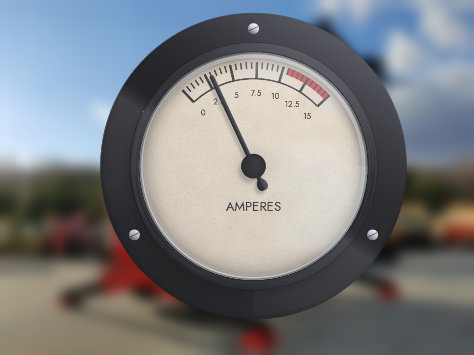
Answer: {"value": 3, "unit": "A"}
